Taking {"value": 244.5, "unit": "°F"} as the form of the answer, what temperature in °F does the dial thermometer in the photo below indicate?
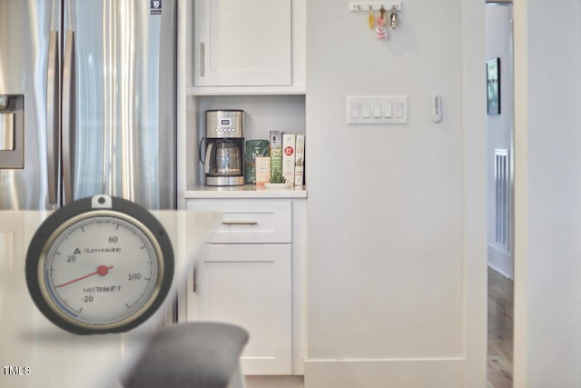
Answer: {"value": 0, "unit": "°F"}
